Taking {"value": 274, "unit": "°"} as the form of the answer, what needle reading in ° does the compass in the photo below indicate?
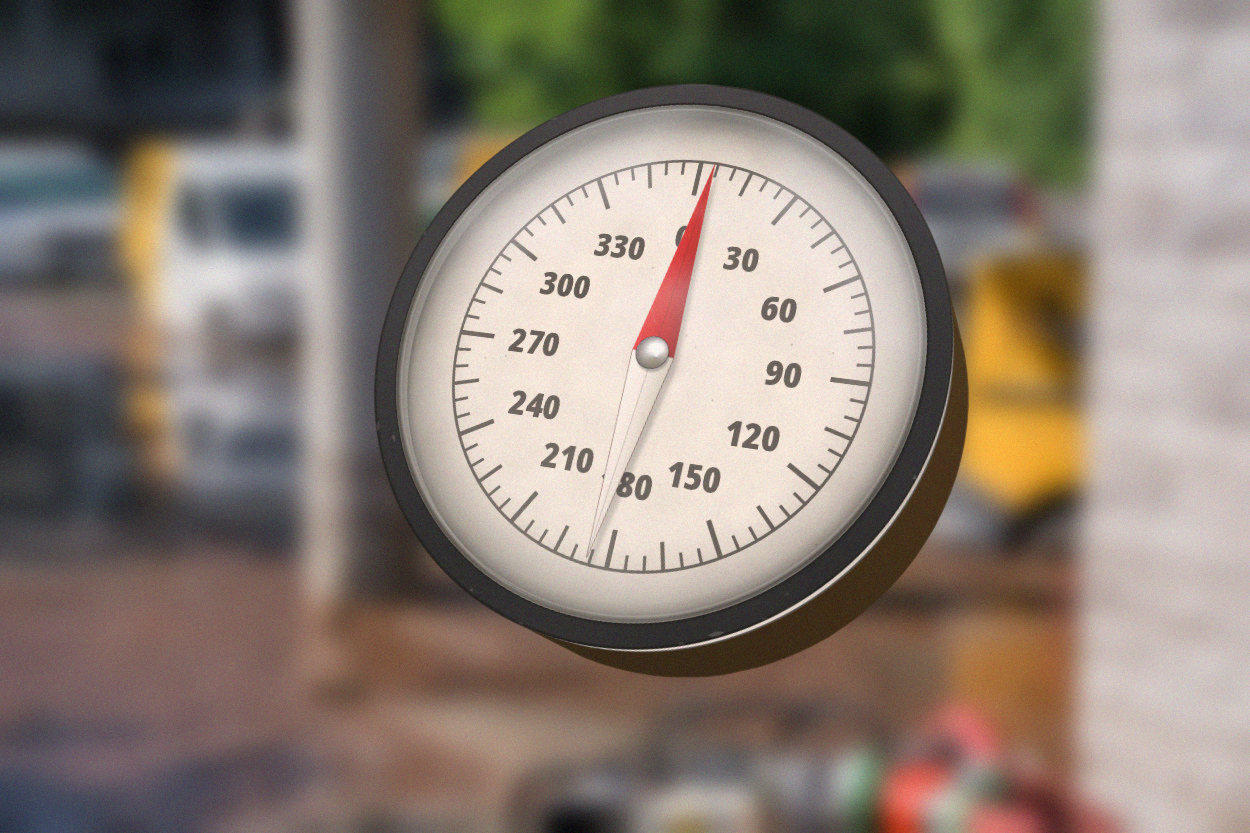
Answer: {"value": 5, "unit": "°"}
